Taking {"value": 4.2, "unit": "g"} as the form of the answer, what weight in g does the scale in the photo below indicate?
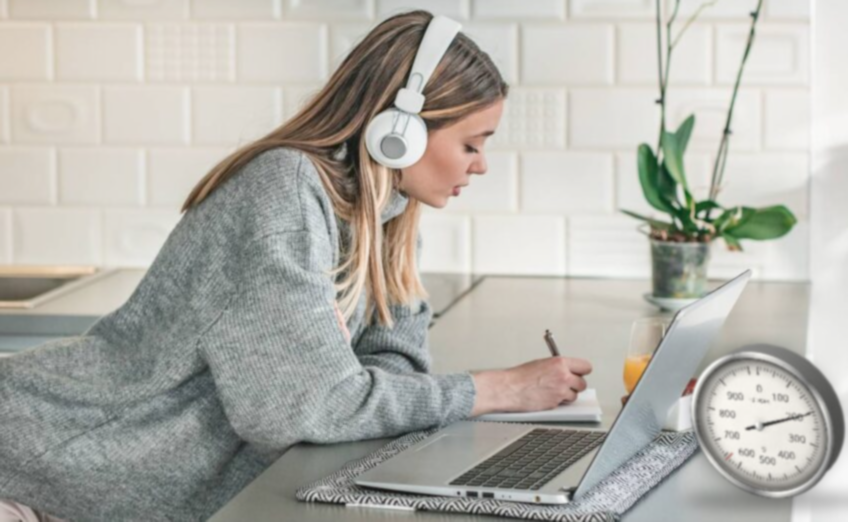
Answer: {"value": 200, "unit": "g"}
